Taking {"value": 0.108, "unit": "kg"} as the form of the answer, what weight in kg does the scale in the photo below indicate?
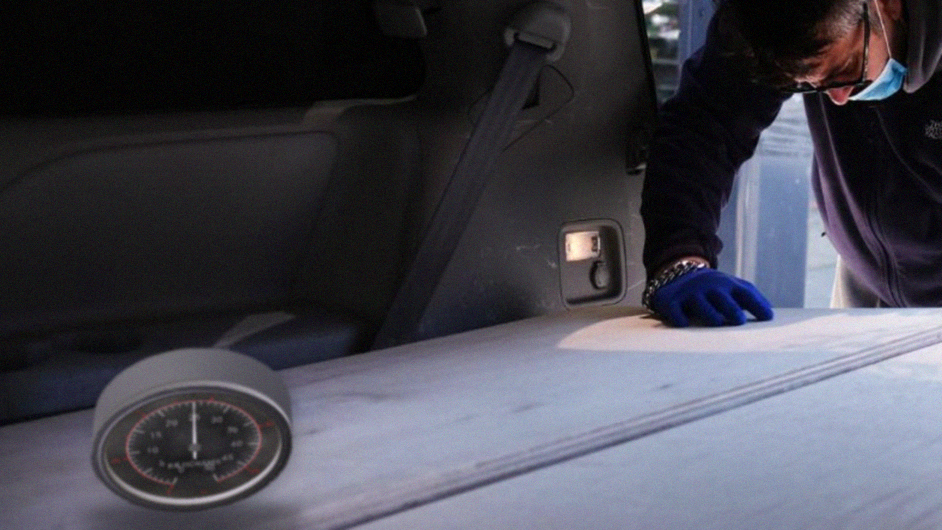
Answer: {"value": 25, "unit": "kg"}
